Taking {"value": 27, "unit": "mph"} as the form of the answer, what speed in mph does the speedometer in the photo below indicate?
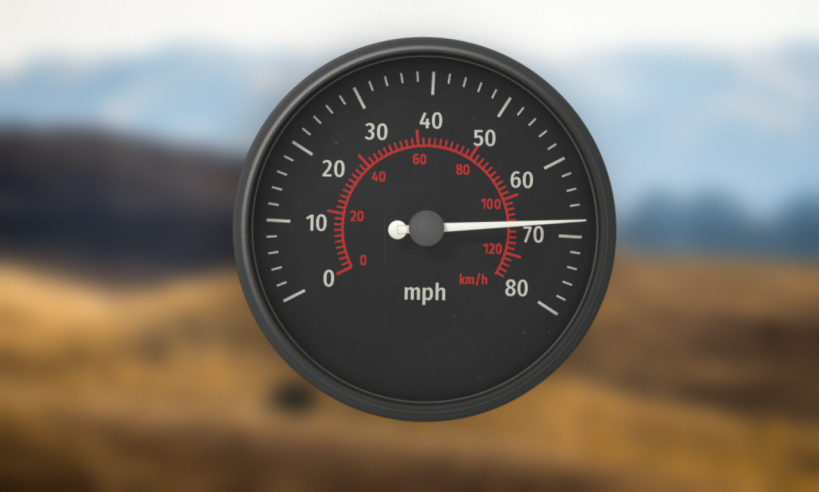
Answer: {"value": 68, "unit": "mph"}
